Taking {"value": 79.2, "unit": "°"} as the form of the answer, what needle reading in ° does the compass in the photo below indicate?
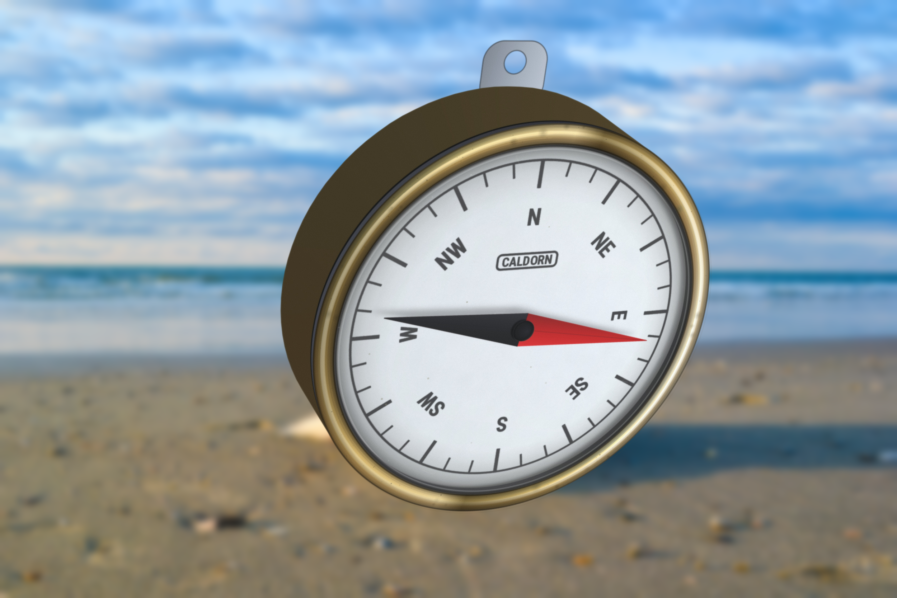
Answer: {"value": 100, "unit": "°"}
